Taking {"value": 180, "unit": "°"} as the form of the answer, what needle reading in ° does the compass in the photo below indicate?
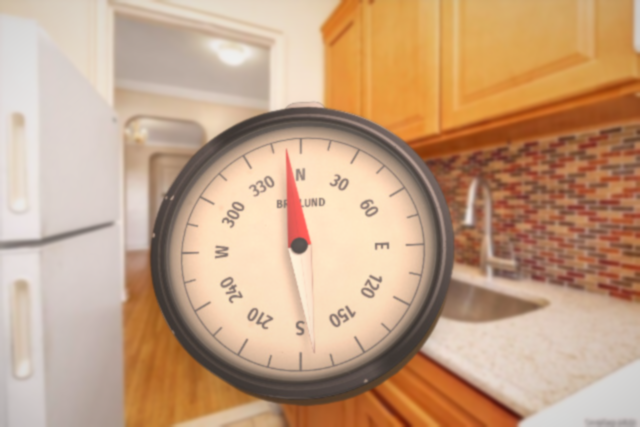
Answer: {"value": 352.5, "unit": "°"}
